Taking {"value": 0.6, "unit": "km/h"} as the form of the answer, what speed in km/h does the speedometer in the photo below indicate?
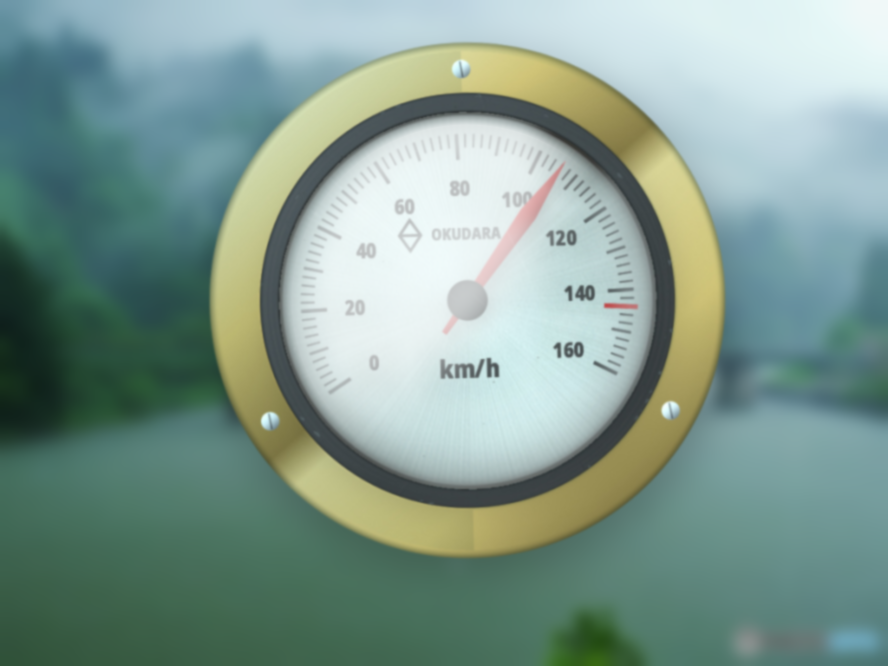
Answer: {"value": 106, "unit": "km/h"}
